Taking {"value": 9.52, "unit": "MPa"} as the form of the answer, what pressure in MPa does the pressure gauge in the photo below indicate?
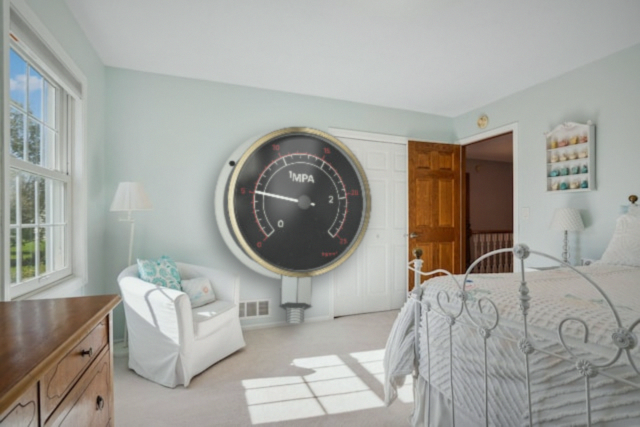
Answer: {"value": 0.5, "unit": "MPa"}
